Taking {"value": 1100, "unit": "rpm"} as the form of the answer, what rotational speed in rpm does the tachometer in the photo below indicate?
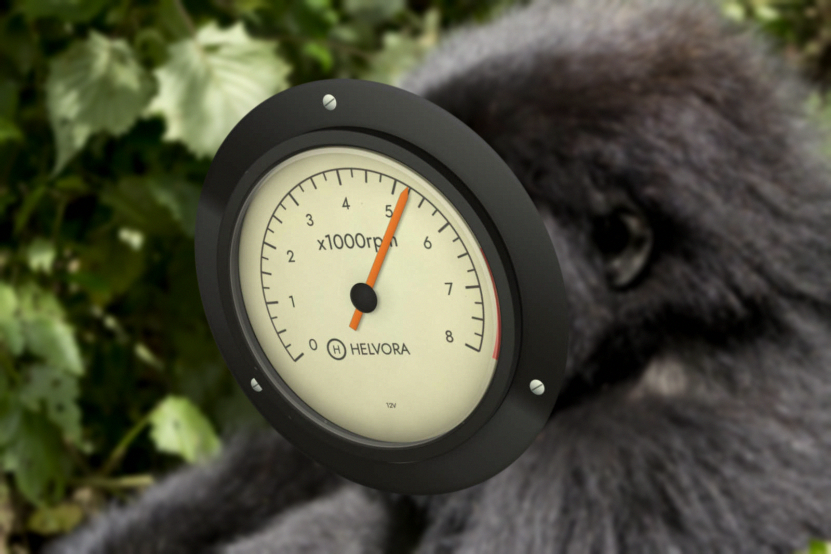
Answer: {"value": 5250, "unit": "rpm"}
